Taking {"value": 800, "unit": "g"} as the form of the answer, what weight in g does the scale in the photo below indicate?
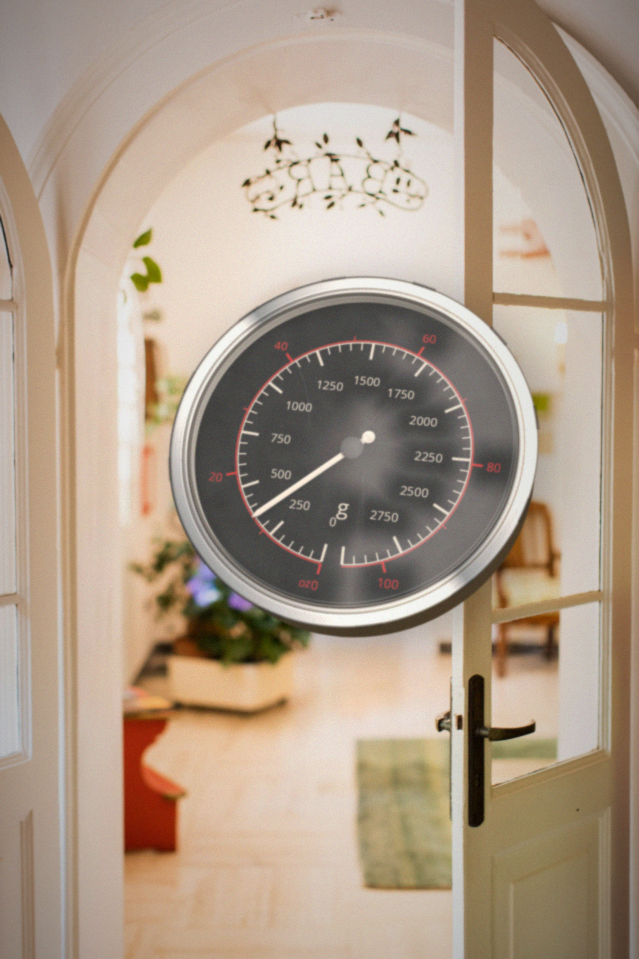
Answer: {"value": 350, "unit": "g"}
